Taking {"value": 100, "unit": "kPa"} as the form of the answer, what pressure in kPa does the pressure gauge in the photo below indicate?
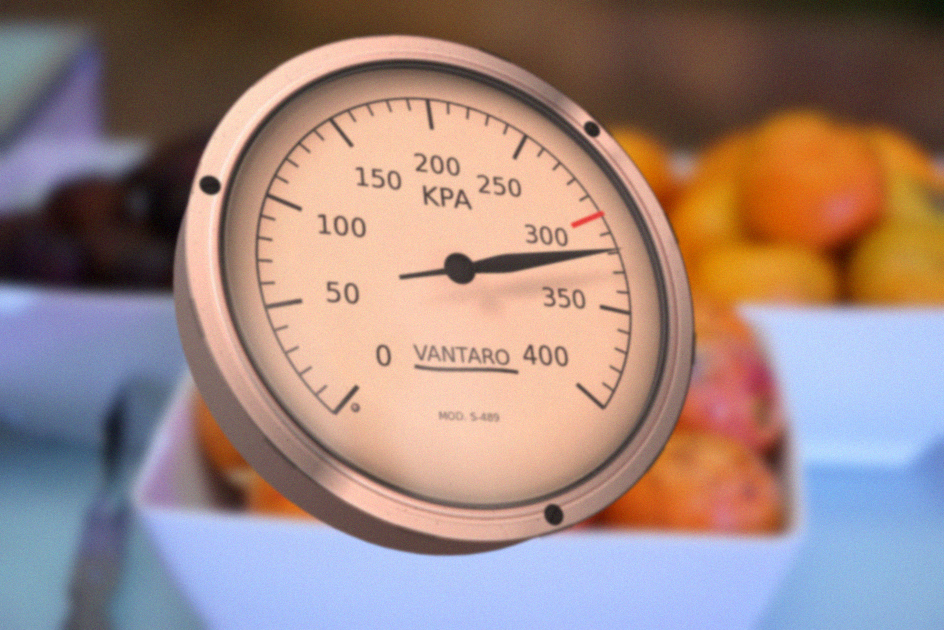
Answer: {"value": 320, "unit": "kPa"}
